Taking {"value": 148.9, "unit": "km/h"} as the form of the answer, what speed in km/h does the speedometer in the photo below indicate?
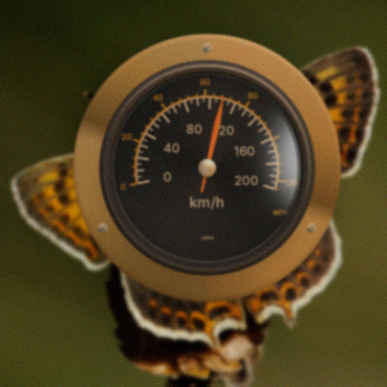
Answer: {"value": 110, "unit": "km/h"}
